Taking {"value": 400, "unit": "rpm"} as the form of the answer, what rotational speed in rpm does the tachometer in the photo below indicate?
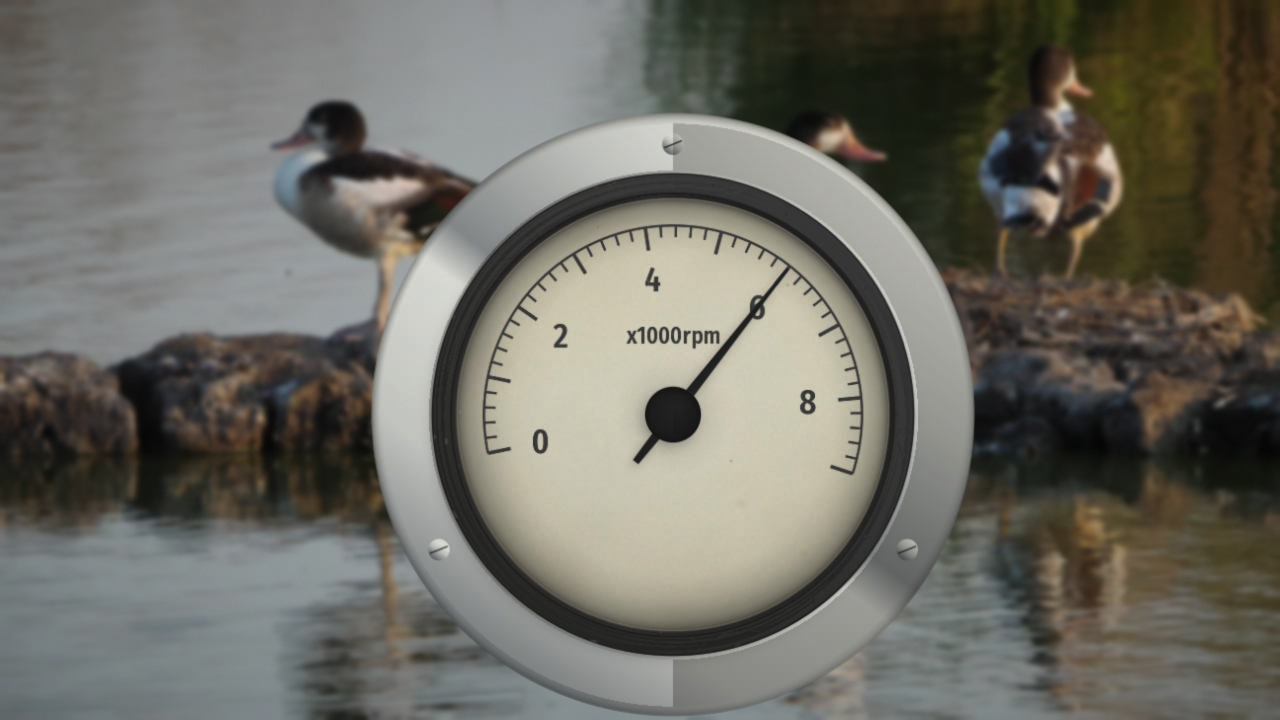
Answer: {"value": 6000, "unit": "rpm"}
